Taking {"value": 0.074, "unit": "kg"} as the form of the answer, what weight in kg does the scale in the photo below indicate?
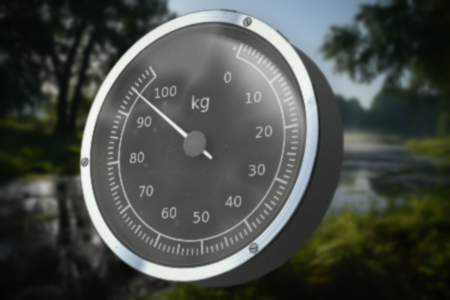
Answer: {"value": 95, "unit": "kg"}
